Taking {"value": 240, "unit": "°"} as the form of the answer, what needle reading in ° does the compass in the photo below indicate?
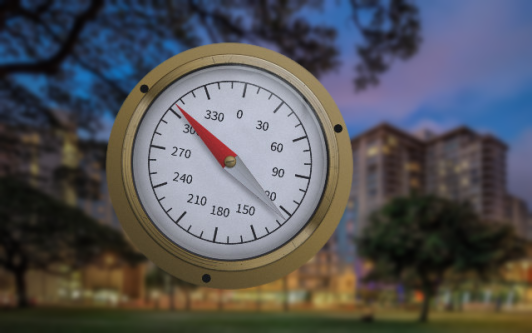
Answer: {"value": 305, "unit": "°"}
